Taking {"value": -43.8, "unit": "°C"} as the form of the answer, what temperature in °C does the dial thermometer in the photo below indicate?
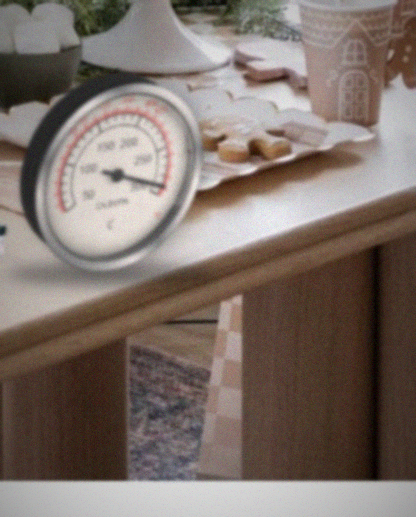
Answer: {"value": 290, "unit": "°C"}
